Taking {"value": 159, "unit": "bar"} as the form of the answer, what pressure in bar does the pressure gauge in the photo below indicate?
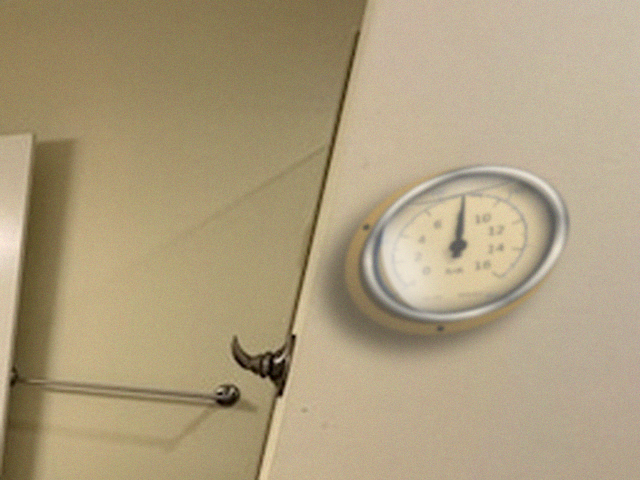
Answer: {"value": 8, "unit": "bar"}
